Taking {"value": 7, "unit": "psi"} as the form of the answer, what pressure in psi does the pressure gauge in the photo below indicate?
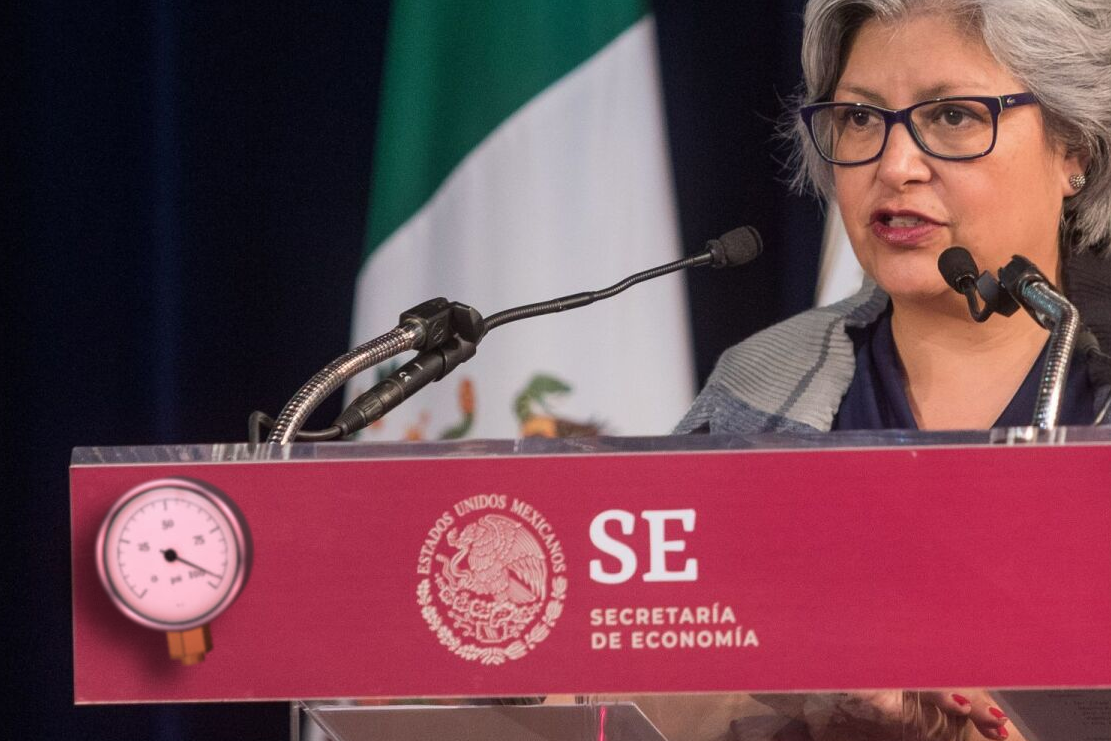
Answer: {"value": 95, "unit": "psi"}
